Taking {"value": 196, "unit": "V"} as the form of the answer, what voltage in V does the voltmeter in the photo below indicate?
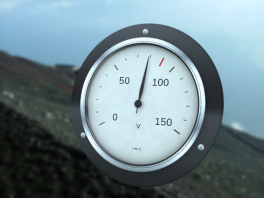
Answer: {"value": 80, "unit": "V"}
